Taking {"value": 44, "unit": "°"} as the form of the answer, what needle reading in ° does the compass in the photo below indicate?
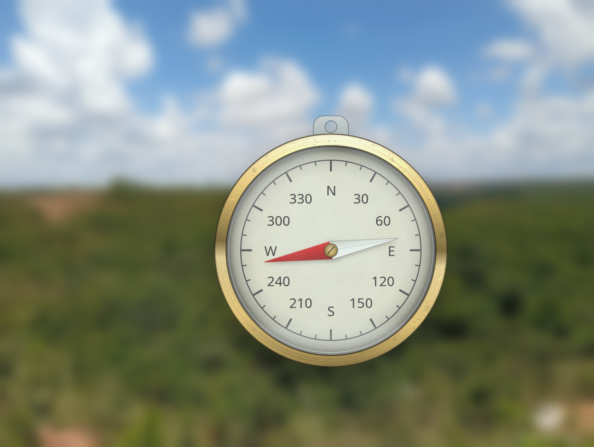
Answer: {"value": 260, "unit": "°"}
